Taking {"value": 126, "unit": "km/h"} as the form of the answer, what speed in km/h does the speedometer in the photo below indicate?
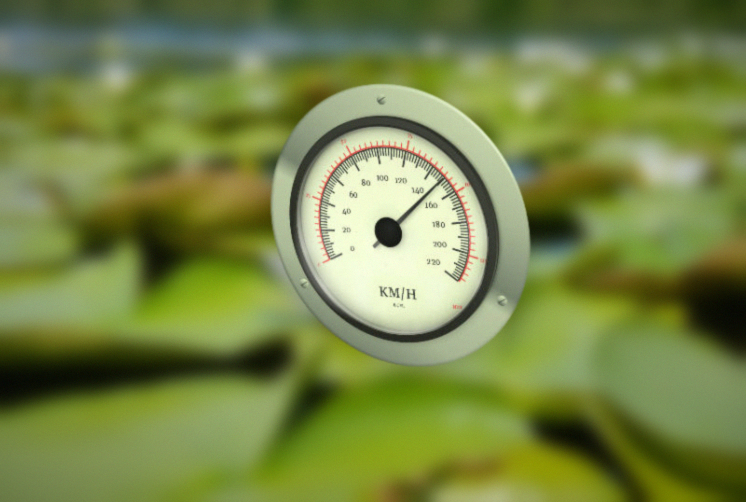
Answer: {"value": 150, "unit": "km/h"}
